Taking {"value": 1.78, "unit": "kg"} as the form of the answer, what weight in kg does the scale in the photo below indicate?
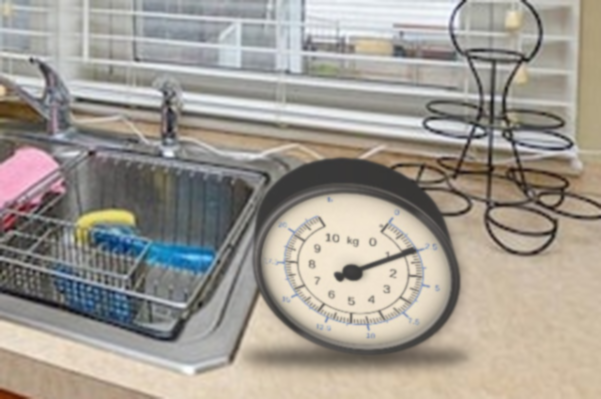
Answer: {"value": 1, "unit": "kg"}
